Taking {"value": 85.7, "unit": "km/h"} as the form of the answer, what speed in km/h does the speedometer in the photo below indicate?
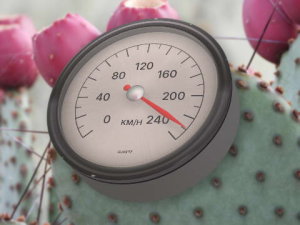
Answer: {"value": 230, "unit": "km/h"}
